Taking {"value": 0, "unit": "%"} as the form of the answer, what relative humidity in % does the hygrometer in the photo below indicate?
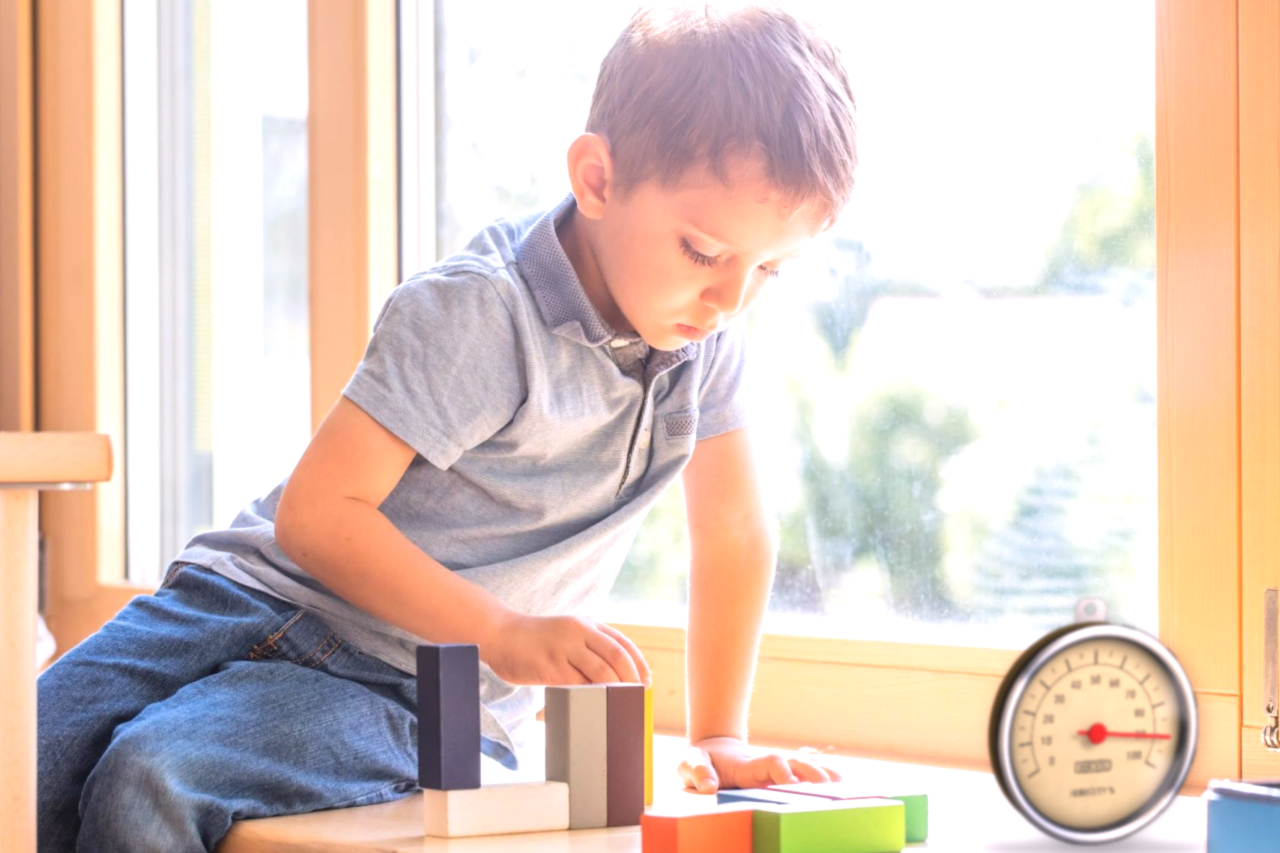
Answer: {"value": 90, "unit": "%"}
